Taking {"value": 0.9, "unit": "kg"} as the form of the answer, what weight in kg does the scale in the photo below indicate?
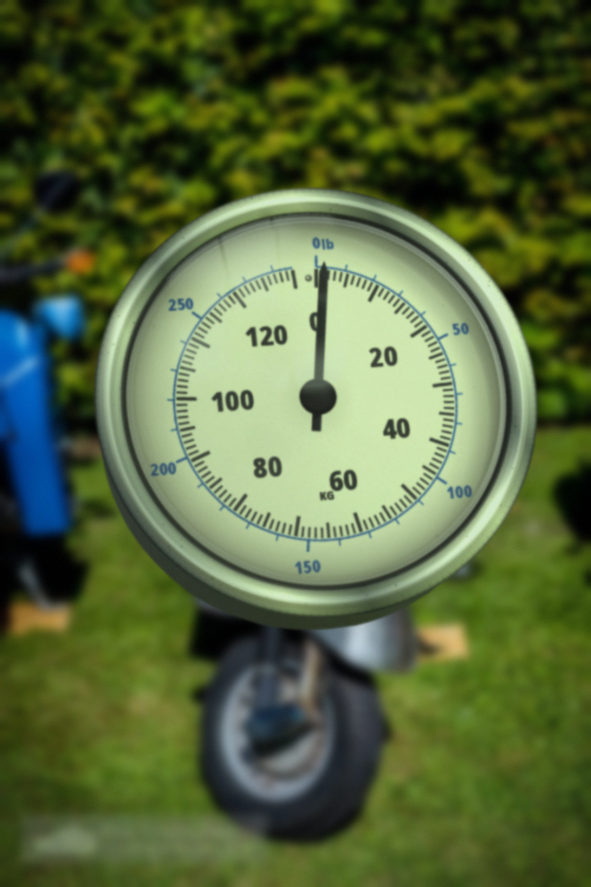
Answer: {"value": 1, "unit": "kg"}
